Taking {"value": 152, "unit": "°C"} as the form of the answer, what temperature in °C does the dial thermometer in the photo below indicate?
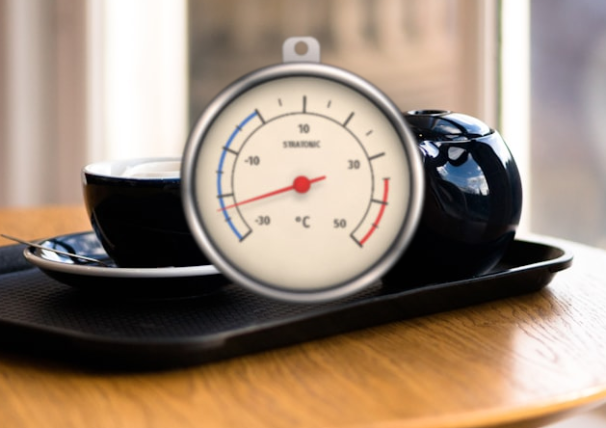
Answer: {"value": -22.5, "unit": "°C"}
